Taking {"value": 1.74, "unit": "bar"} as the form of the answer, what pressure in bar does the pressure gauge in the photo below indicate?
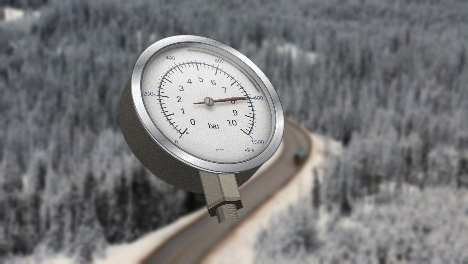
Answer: {"value": 8, "unit": "bar"}
